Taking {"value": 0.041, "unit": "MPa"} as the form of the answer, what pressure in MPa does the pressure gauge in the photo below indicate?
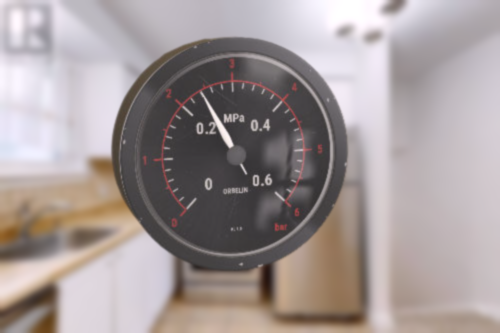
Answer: {"value": 0.24, "unit": "MPa"}
